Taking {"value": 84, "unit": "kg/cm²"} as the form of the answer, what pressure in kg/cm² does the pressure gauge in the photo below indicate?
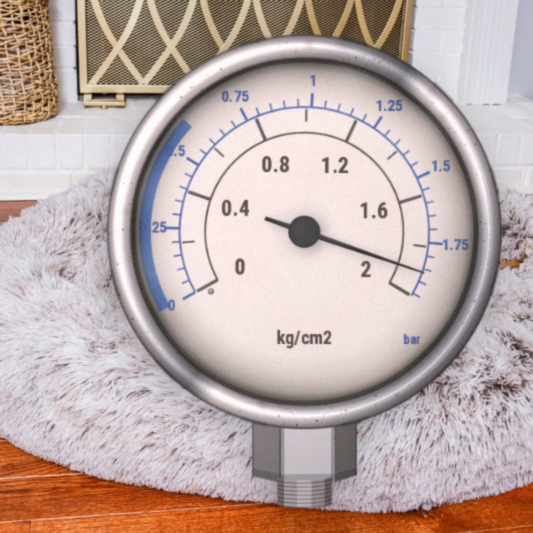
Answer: {"value": 1.9, "unit": "kg/cm²"}
